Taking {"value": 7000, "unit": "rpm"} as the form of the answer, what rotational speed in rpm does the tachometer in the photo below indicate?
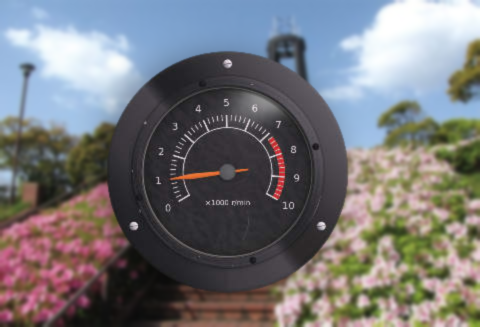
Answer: {"value": 1000, "unit": "rpm"}
